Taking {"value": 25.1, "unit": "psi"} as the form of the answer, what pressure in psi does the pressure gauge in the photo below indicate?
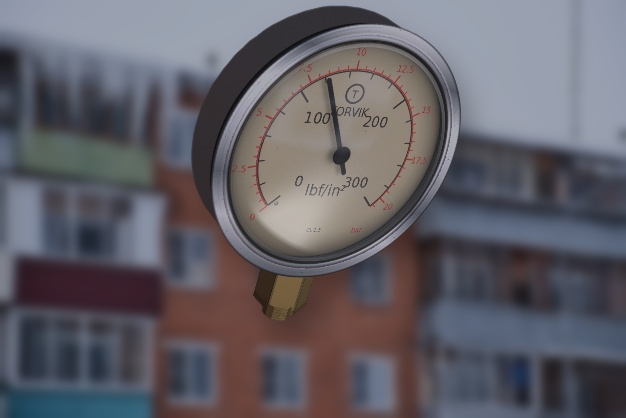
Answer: {"value": 120, "unit": "psi"}
